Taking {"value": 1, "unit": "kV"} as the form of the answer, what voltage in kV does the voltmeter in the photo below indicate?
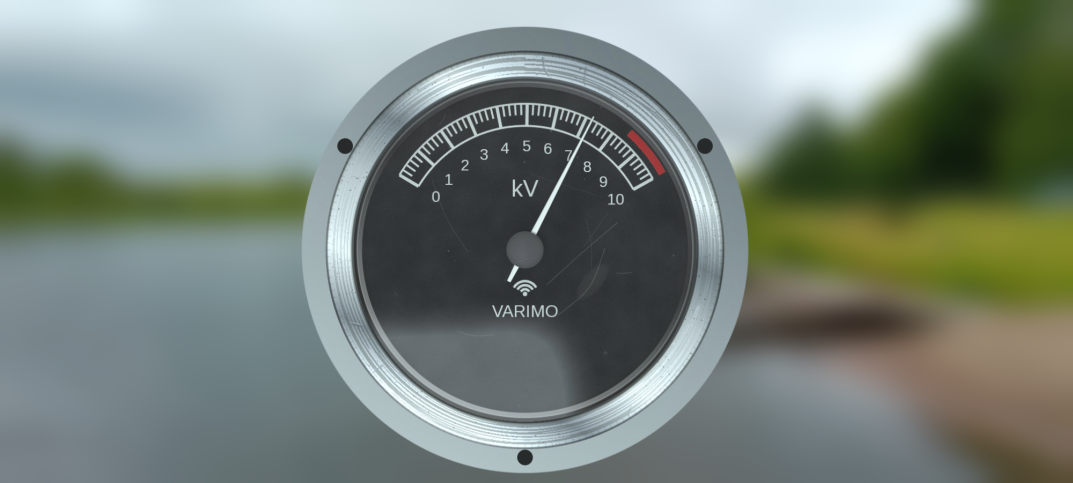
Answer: {"value": 7.2, "unit": "kV"}
